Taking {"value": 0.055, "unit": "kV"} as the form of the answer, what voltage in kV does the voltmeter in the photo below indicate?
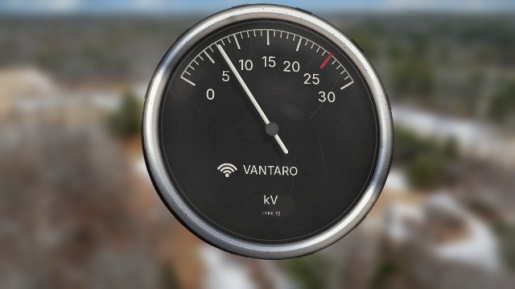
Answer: {"value": 7, "unit": "kV"}
